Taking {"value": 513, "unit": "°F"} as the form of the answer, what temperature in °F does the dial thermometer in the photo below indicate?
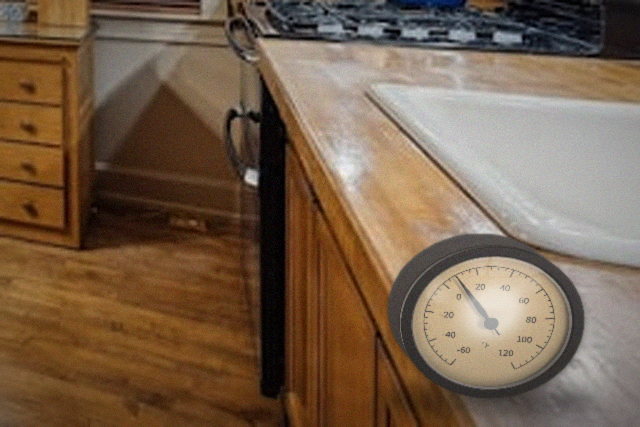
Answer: {"value": 8, "unit": "°F"}
